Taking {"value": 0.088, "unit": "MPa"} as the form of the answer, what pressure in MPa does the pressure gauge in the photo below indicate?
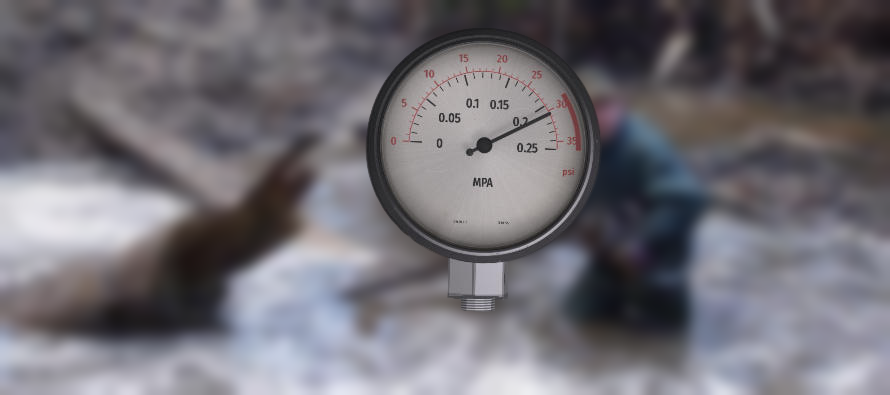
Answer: {"value": 0.21, "unit": "MPa"}
